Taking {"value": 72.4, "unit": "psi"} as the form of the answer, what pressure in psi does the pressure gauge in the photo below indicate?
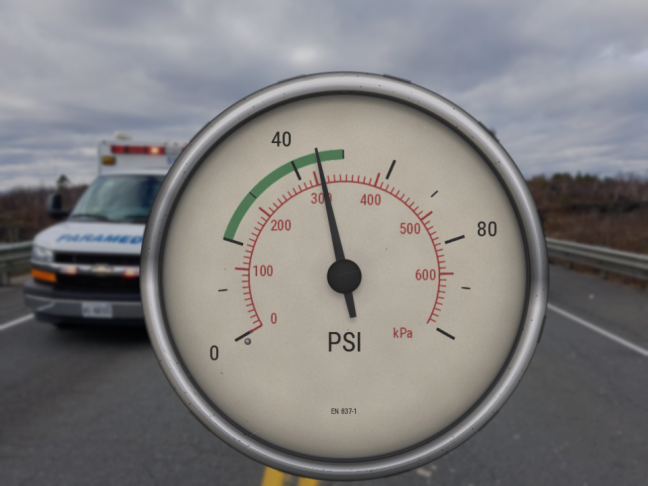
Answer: {"value": 45, "unit": "psi"}
